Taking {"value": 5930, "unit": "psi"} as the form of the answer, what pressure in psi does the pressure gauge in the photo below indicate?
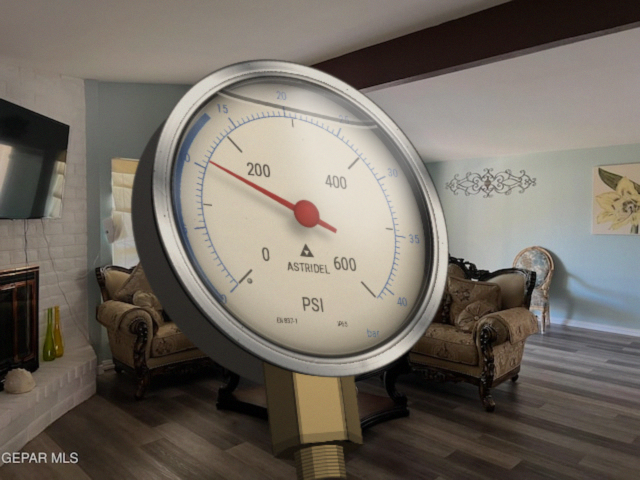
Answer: {"value": 150, "unit": "psi"}
